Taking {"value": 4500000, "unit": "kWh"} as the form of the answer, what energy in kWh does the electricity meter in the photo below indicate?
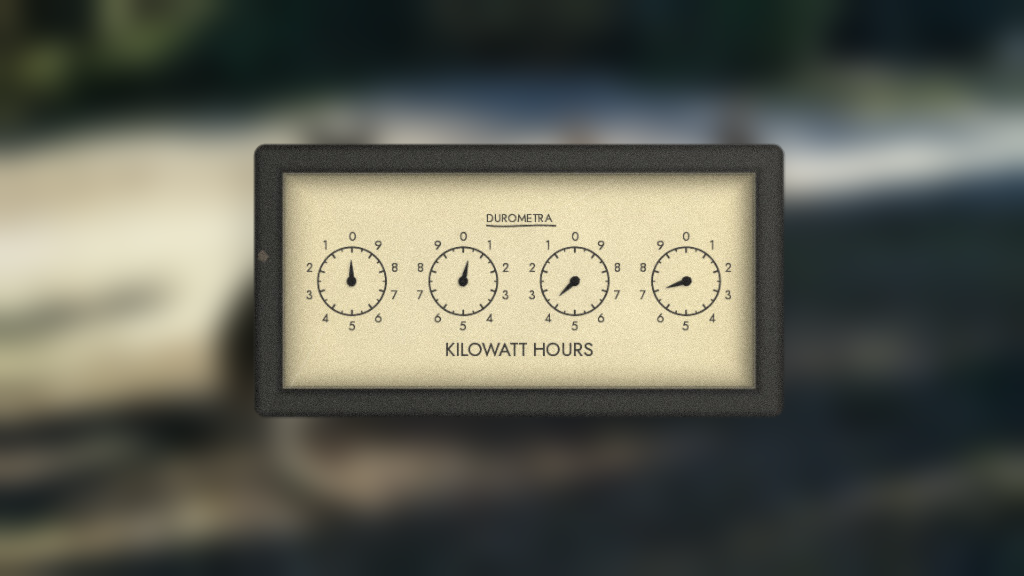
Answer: {"value": 37, "unit": "kWh"}
